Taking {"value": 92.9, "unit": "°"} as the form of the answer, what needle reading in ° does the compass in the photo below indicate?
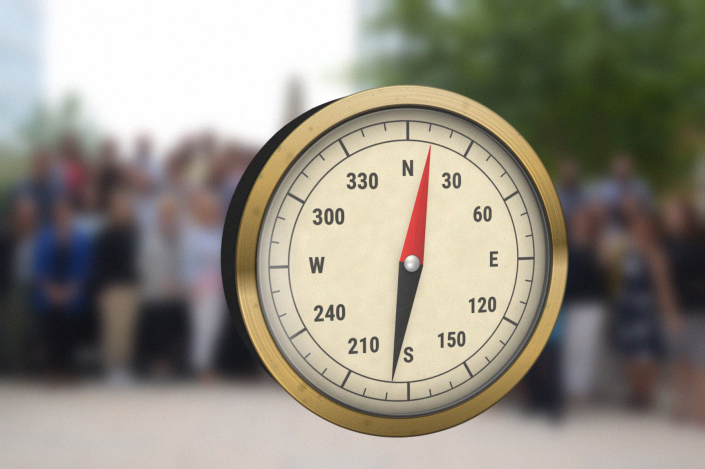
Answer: {"value": 10, "unit": "°"}
